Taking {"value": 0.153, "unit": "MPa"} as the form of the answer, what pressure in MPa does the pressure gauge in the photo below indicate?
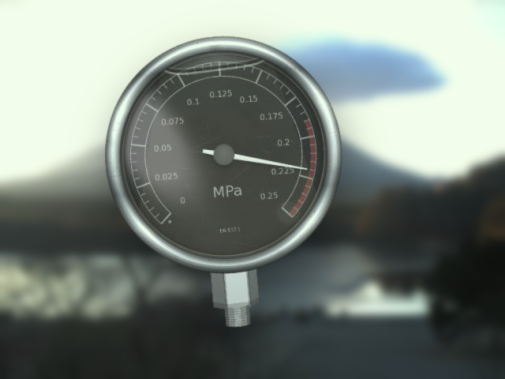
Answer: {"value": 0.22, "unit": "MPa"}
